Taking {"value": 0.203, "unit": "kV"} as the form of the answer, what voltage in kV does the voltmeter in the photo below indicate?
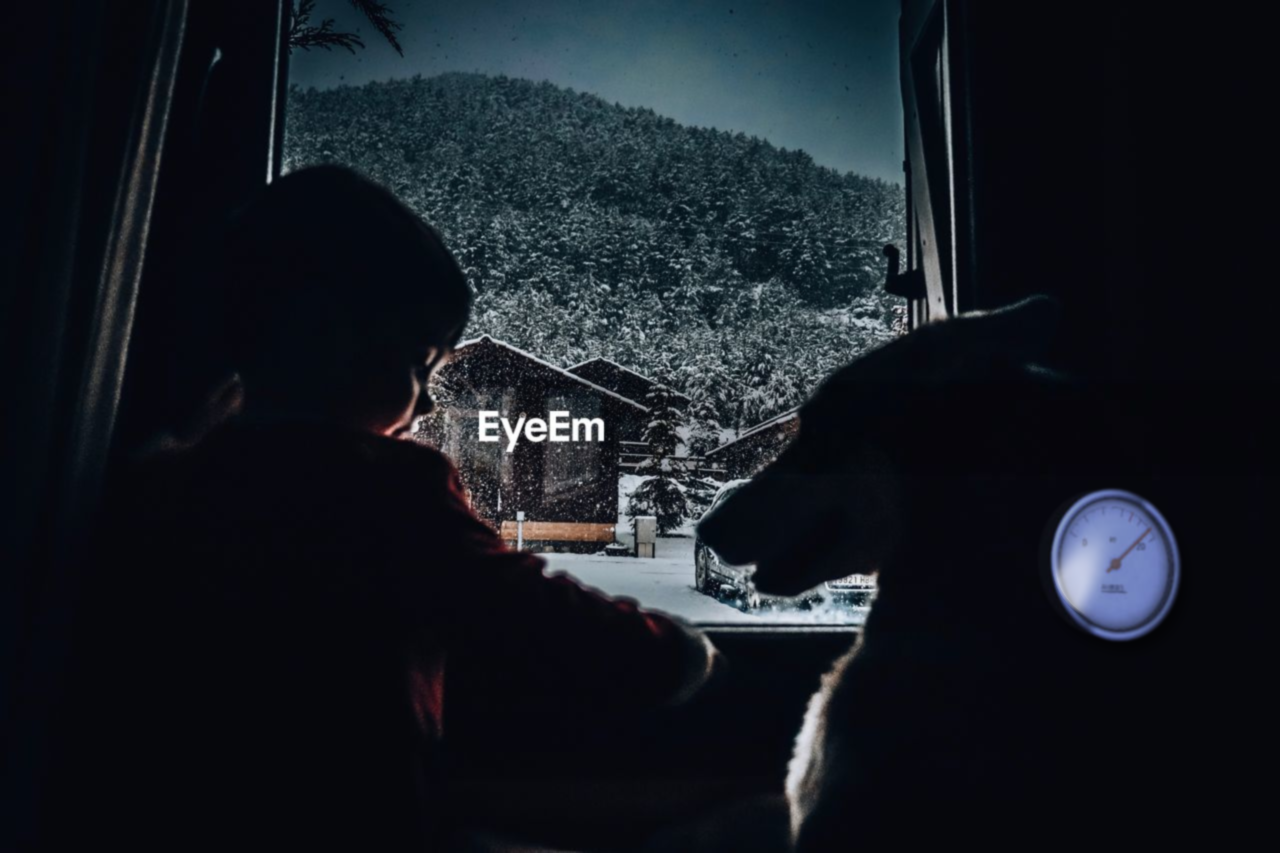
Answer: {"value": 18, "unit": "kV"}
